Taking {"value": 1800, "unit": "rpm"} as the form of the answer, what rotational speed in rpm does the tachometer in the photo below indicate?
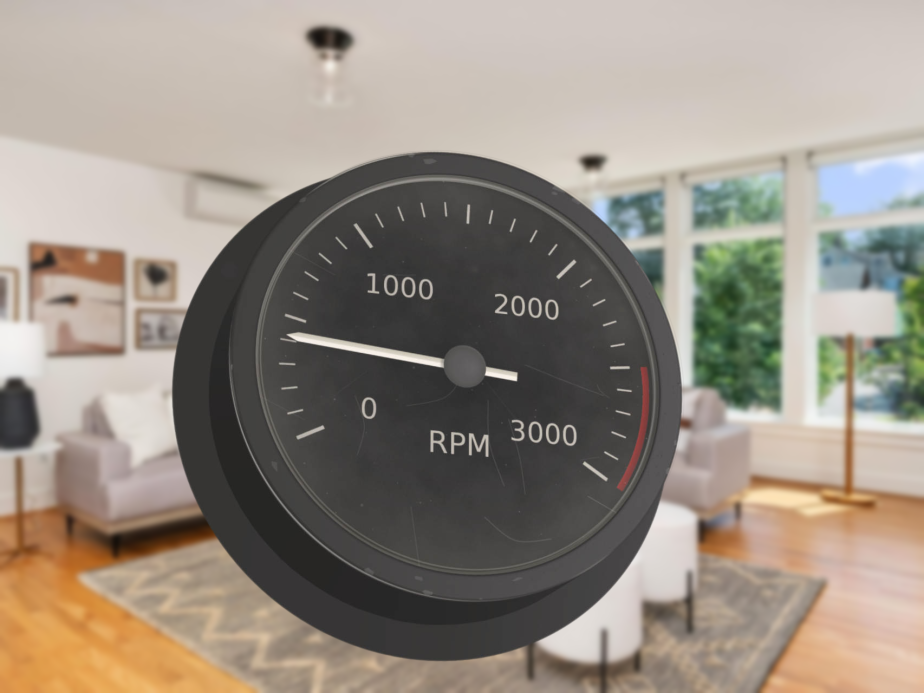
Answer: {"value": 400, "unit": "rpm"}
